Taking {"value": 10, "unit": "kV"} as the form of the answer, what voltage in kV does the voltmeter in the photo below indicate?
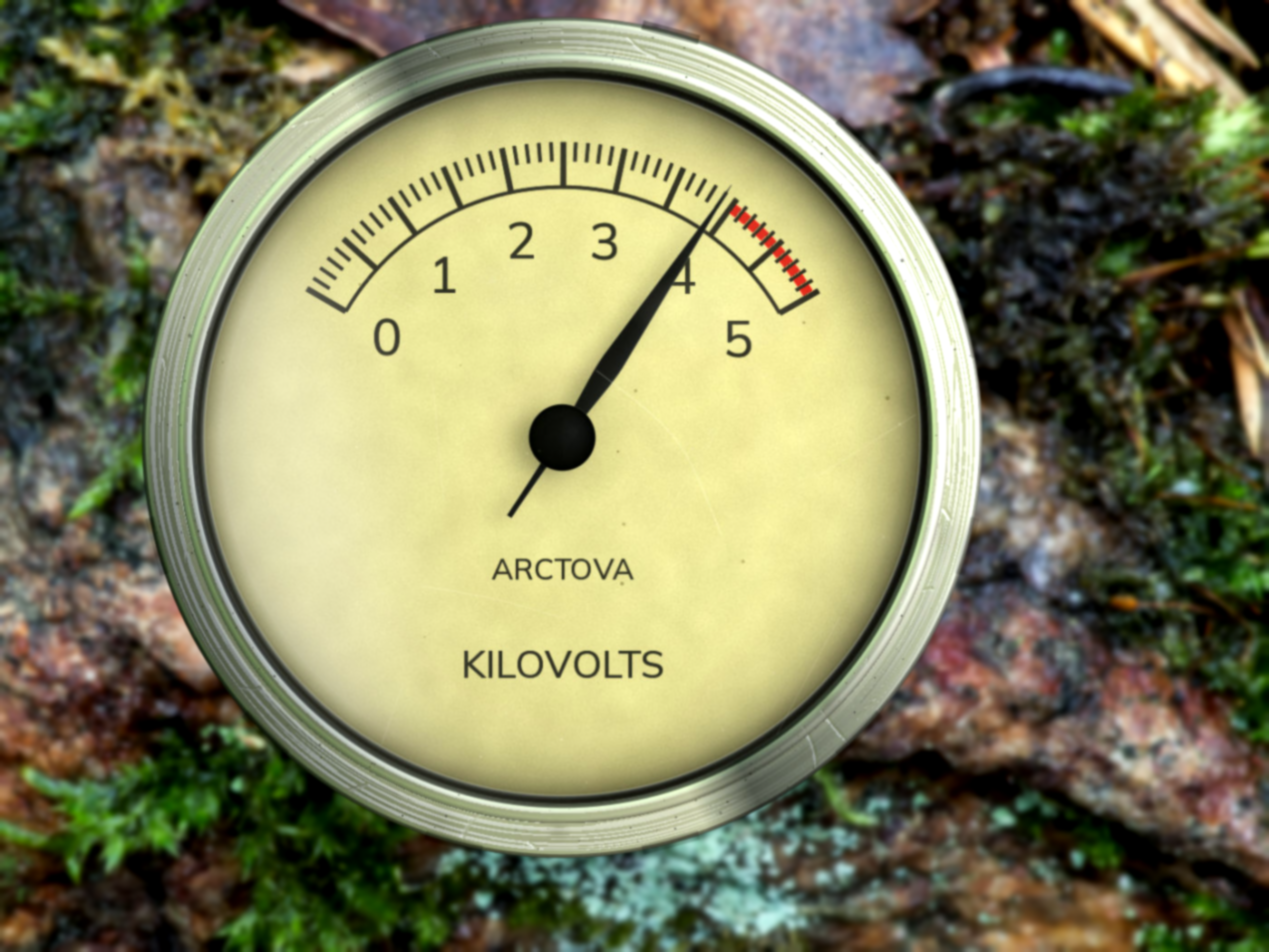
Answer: {"value": 3.9, "unit": "kV"}
